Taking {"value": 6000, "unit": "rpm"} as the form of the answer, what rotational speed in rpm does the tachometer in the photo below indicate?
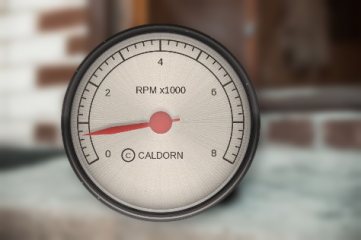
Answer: {"value": 700, "unit": "rpm"}
